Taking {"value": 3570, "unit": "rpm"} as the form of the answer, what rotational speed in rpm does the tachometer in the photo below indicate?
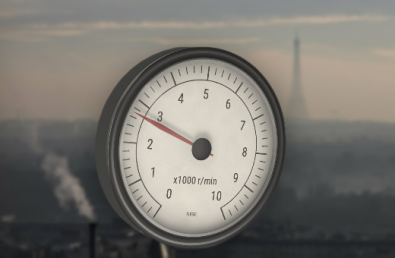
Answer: {"value": 2700, "unit": "rpm"}
